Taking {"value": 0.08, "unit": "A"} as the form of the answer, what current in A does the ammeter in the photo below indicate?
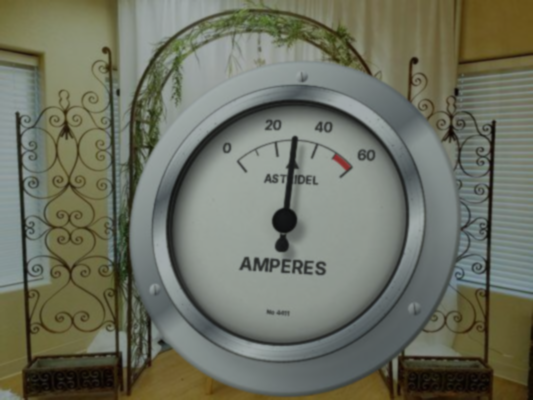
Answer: {"value": 30, "unit": "A"}
